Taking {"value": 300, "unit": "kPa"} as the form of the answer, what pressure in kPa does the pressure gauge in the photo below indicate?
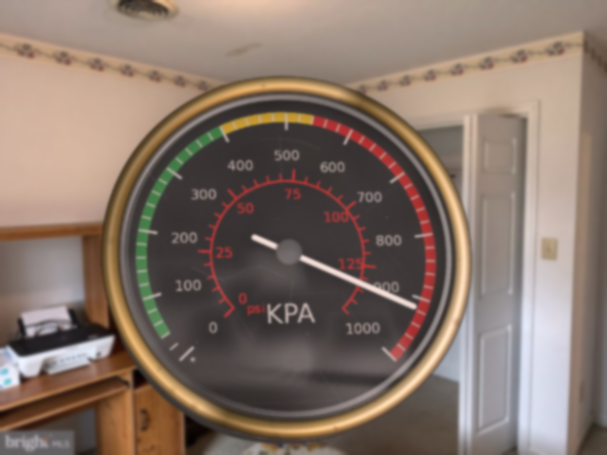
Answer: {"value": 920, "unit": "kPa"}
